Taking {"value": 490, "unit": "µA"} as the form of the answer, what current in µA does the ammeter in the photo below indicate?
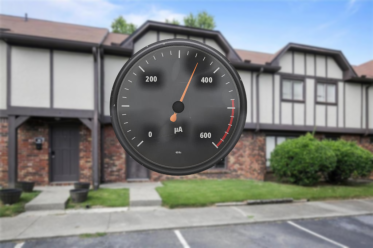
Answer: {"value": 350, "unit": "µA"}
